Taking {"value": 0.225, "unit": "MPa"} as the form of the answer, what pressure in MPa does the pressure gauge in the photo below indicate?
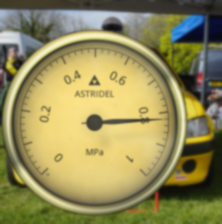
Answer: {"value": 0.82, "unit": "MPa"}
